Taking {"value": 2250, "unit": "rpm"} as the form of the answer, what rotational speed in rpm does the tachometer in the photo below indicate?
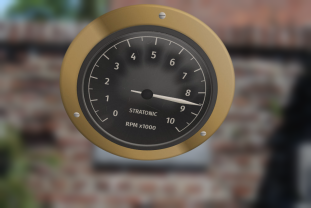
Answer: {"value": 8500, "unit": "rpm"}
